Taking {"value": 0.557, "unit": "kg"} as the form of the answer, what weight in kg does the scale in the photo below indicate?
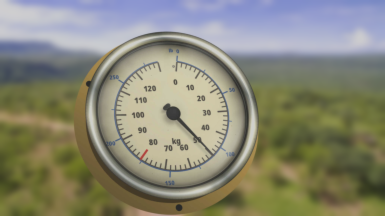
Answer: {"value": 50, "unit": "kg"}
